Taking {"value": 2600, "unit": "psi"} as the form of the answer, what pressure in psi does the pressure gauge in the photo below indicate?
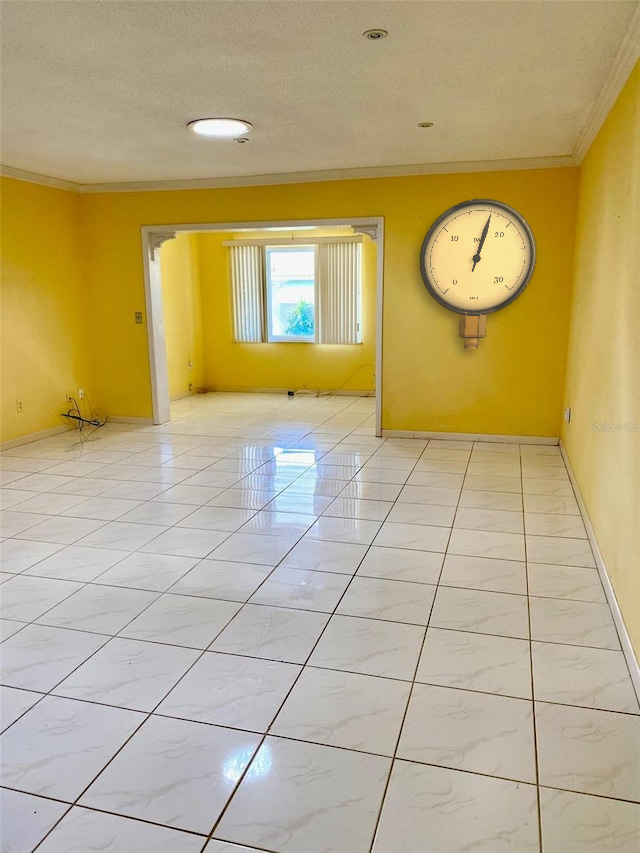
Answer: {"value": 17, "unit": "psi"}
